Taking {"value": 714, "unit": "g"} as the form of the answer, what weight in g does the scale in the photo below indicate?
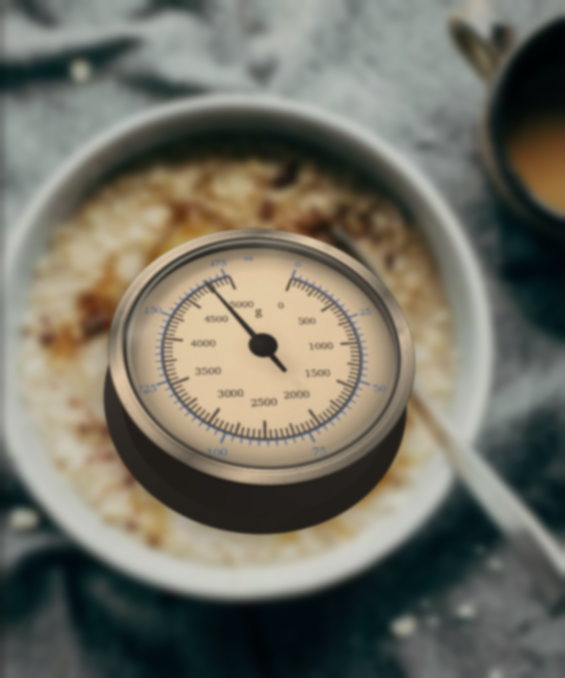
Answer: {"value": 4750, "unit": "g"}
